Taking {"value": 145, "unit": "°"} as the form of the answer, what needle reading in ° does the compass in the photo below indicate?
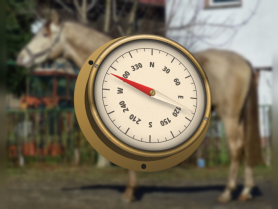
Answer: {"value": 290, "unit": "°"}
